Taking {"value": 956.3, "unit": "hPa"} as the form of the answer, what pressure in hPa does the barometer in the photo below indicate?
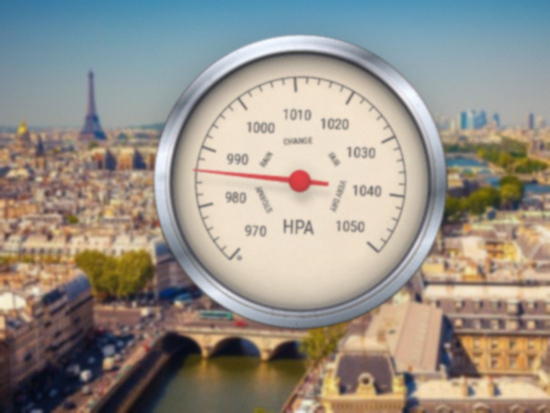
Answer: {"value": 986, "unit": "hPa"}
